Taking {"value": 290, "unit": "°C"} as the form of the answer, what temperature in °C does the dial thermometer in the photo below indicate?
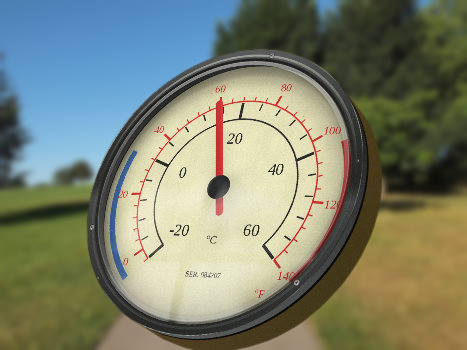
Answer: {"value": 16, "unit": "°C"}
